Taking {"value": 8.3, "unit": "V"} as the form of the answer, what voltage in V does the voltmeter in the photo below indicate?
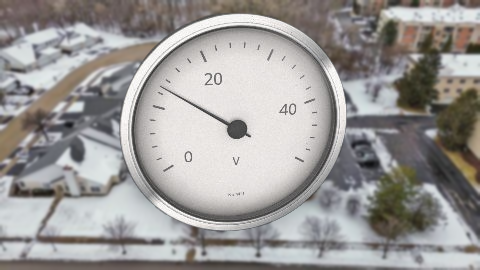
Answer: {"value": 13, "unit": "V"}
